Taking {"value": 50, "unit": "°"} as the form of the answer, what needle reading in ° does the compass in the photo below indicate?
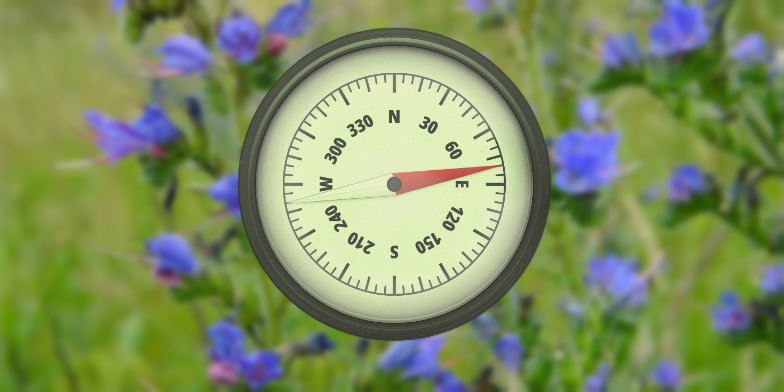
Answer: {"value": 80, "unit": "°"}
